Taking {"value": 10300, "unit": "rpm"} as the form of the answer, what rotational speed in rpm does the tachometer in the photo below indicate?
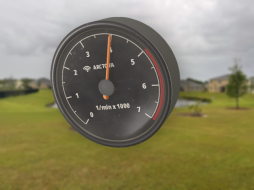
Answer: {"value": 4000, "unit": "rpm"}
